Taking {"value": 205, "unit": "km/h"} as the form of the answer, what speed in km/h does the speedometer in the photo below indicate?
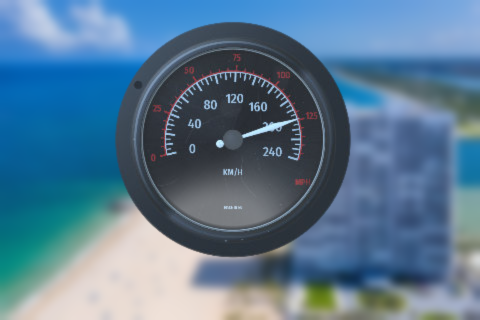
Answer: {"value": 200, "unit": "km/h"}
